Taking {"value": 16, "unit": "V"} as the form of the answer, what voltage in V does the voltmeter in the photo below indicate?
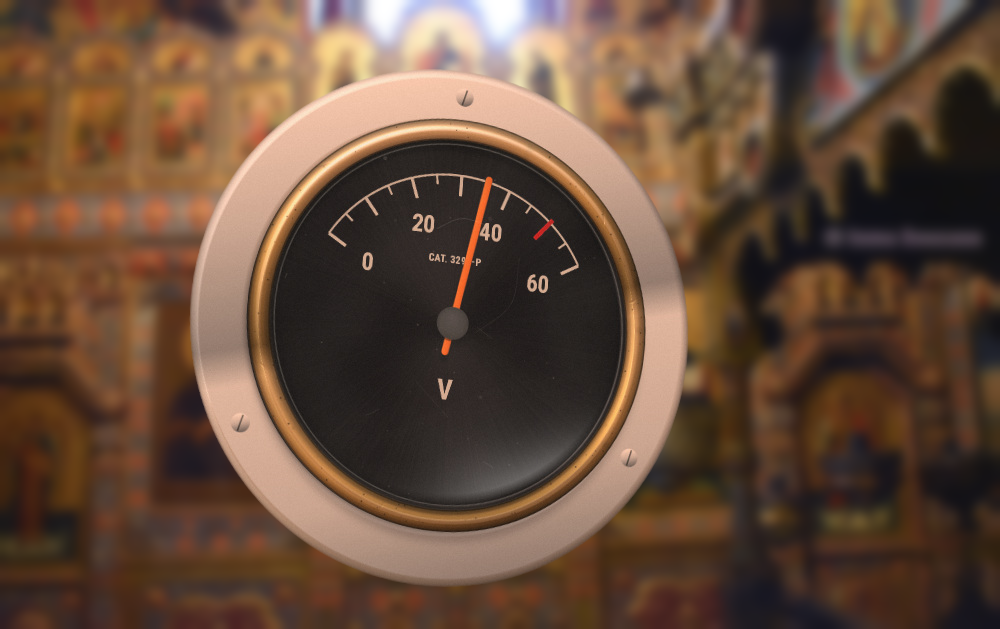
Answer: {"value": 35, "unit": "V"}
